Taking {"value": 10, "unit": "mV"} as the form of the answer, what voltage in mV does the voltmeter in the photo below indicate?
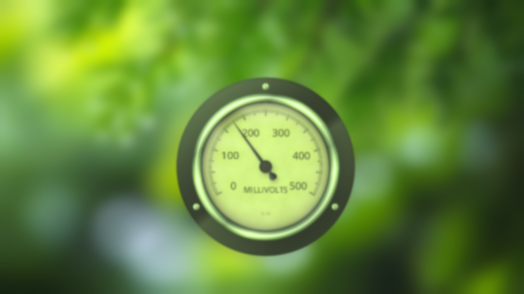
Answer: {"value": 175, "unit": "mV"}
